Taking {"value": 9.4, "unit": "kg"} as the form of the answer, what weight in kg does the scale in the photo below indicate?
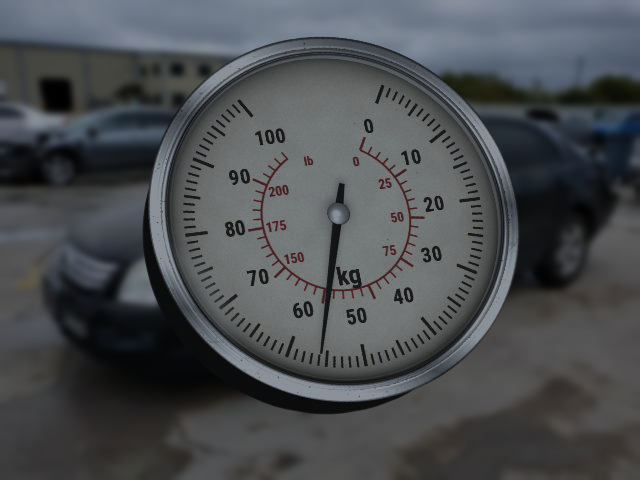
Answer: {"value": 56, "unit": "kg"}
